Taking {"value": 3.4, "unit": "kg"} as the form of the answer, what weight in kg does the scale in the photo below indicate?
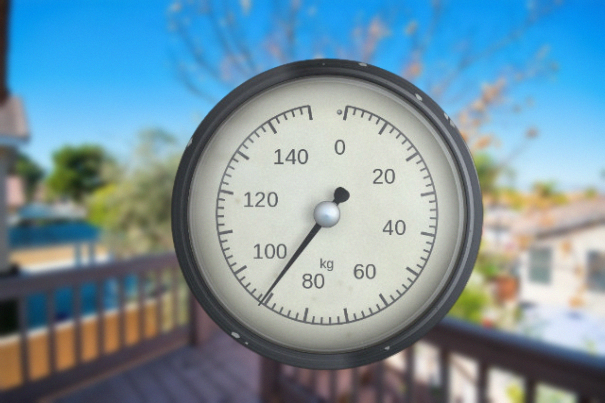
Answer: {"value": 91, "unit": "kg"}
